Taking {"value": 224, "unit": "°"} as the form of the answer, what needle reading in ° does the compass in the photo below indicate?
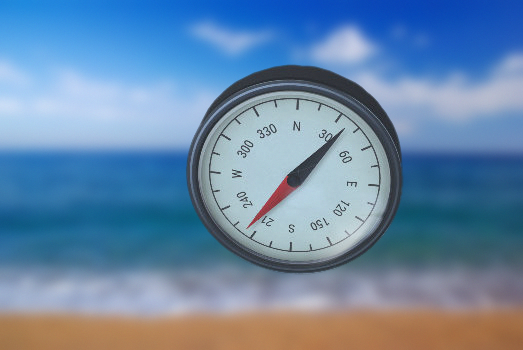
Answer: {"value": 217.5, "unit": "°"}
